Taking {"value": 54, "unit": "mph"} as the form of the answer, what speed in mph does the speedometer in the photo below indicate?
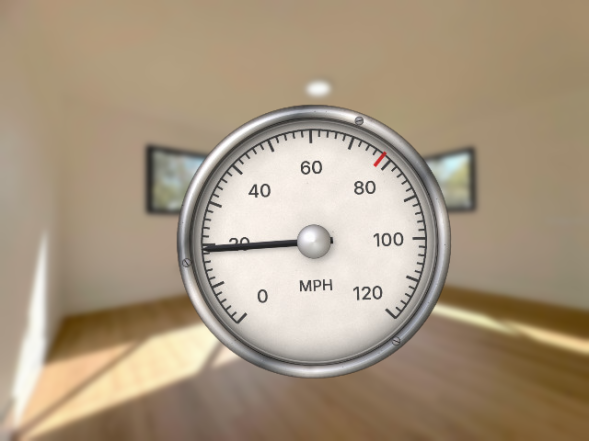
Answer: {"value": 19, "unit": "mph"}
